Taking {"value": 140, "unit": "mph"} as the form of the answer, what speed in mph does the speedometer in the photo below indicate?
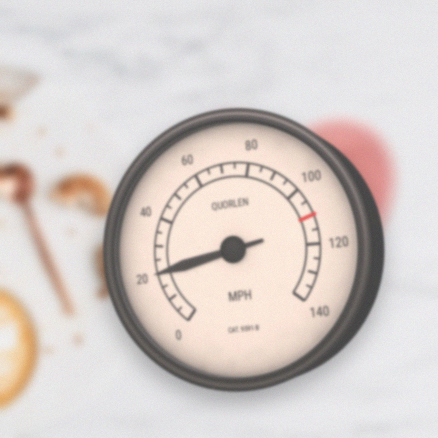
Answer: {"value": 20, "unit": "mph"}
